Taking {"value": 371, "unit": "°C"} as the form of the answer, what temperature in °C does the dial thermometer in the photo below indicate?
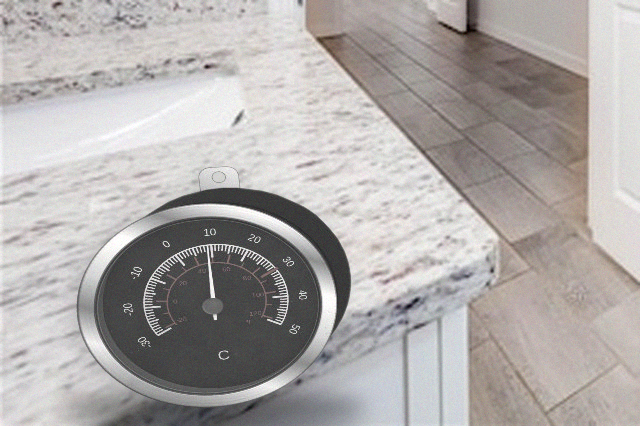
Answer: {"value": 10, "unit": "°C"}
